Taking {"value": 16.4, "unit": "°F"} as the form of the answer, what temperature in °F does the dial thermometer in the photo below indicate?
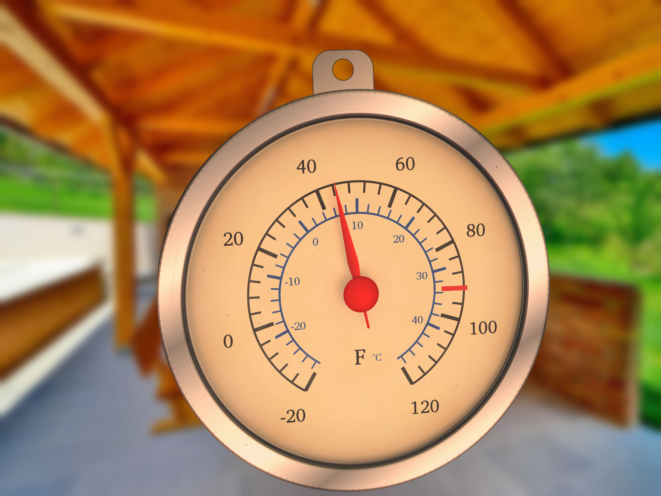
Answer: {"value": 44, "unit": "°F"}
